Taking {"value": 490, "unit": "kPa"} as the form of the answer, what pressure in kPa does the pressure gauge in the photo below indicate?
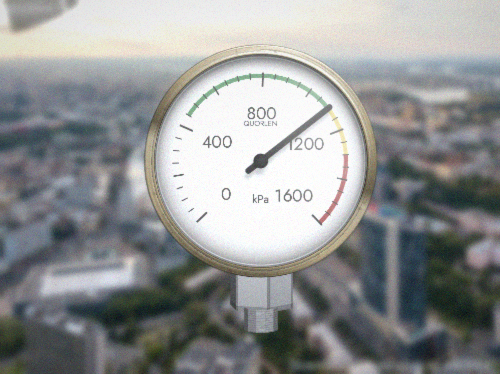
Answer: {"value": 1100, "unit": "kPa"}
